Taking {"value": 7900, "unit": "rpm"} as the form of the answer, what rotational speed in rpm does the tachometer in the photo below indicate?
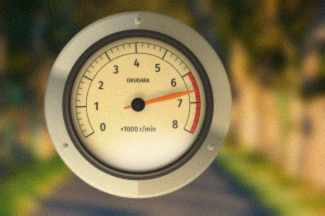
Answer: {"value": 6600, "unit": "rpm"}
